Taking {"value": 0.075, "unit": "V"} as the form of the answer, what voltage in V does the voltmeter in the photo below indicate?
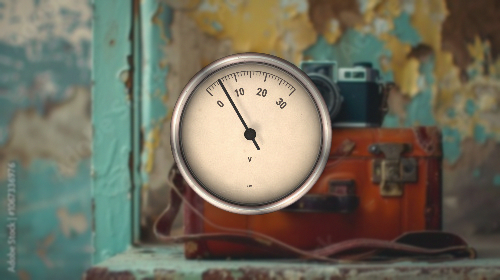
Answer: {"value": 5, "unit": "V"}
